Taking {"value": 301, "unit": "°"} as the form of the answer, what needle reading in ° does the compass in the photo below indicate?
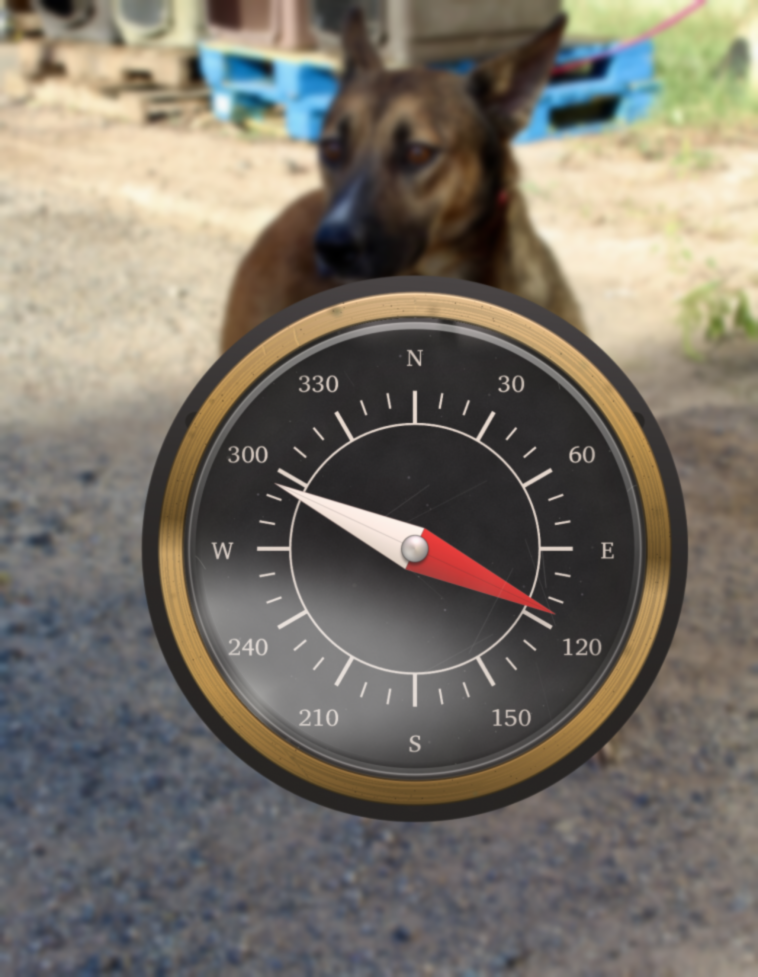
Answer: {"value": 115, "unit": "°"}
